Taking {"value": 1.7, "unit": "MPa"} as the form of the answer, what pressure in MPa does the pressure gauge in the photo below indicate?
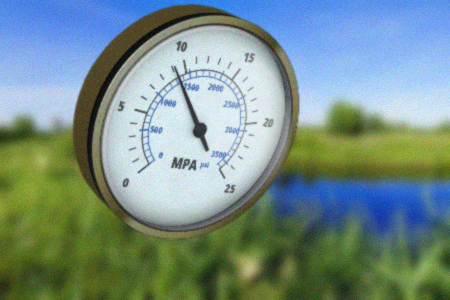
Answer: {"value": 9, "unit": "MPa"}
